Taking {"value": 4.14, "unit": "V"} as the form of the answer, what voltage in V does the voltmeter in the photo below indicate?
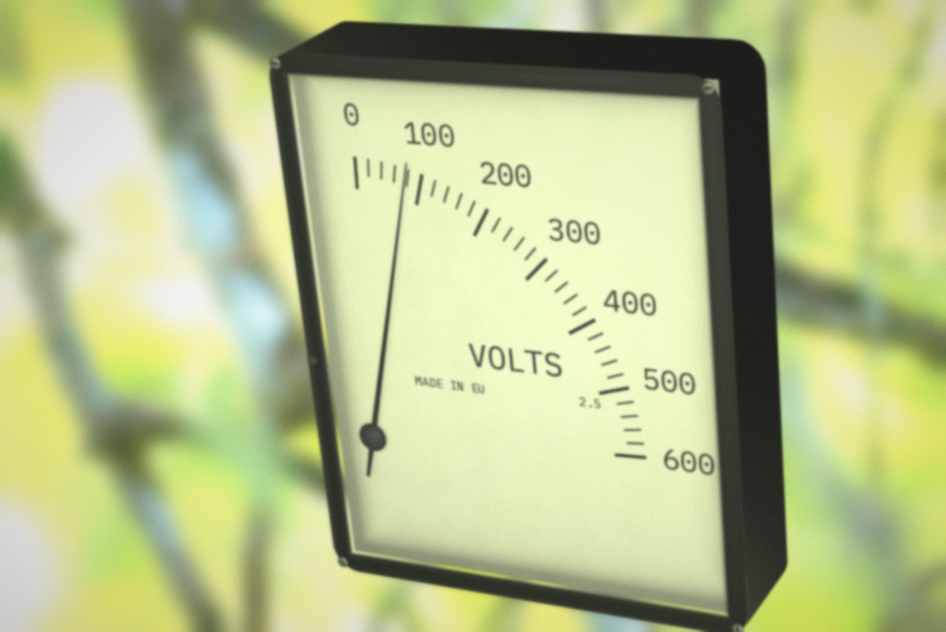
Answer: {"value": 80, "unit": "V"}
